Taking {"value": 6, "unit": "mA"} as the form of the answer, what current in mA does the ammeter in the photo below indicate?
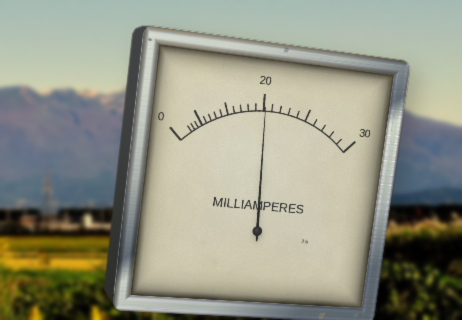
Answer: {"value": 20, "unit": "mA"}
